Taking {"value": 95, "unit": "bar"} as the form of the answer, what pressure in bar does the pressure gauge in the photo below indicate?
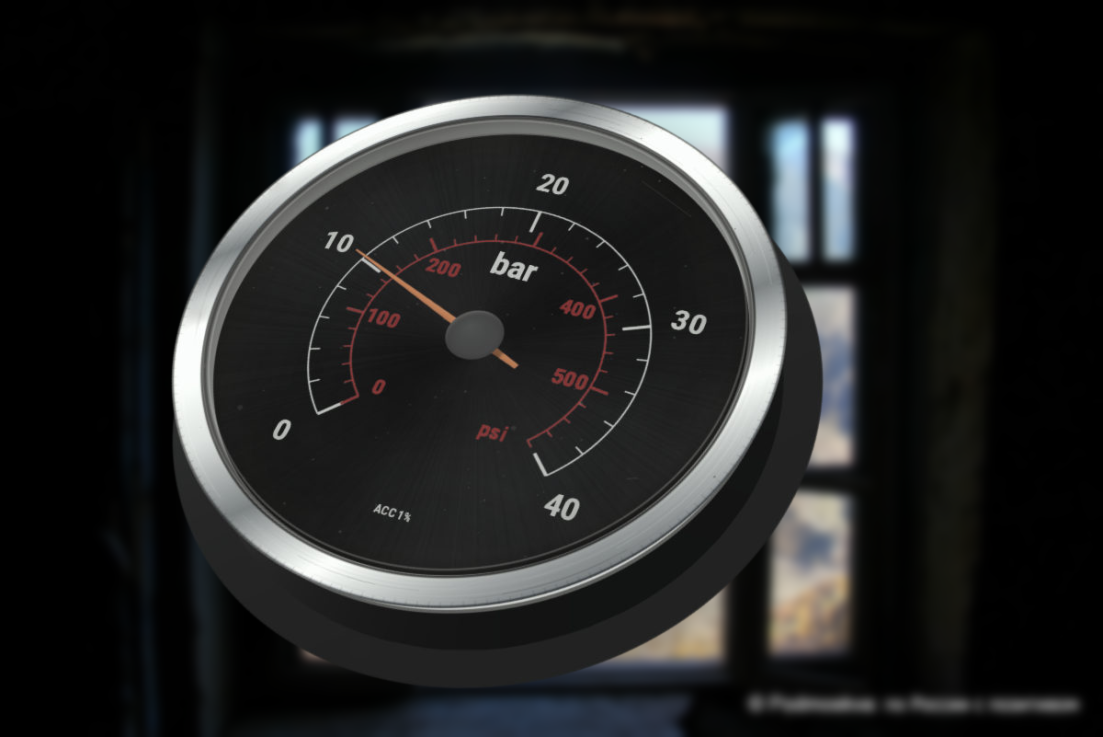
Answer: {"value": 10, "unit": "bar"}
